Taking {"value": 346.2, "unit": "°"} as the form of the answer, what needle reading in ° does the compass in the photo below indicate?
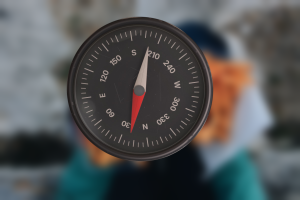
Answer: {"value": 20, "unit": "°"}
